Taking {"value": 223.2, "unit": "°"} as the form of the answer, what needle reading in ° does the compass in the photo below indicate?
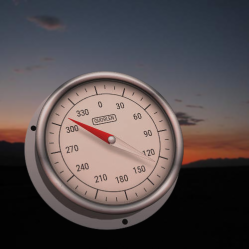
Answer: {"value": 310, "unit": "°"}
